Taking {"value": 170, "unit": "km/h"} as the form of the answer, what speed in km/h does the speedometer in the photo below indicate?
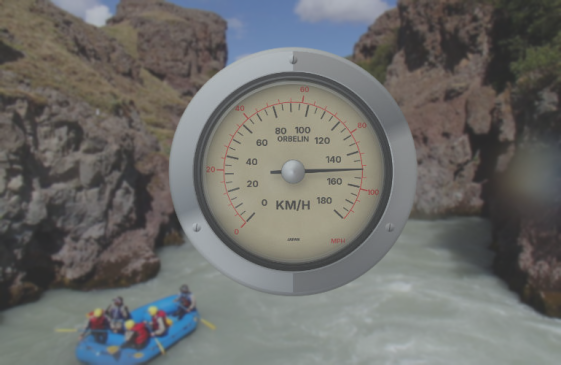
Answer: {"value": 150, "unit": "km/h"}
